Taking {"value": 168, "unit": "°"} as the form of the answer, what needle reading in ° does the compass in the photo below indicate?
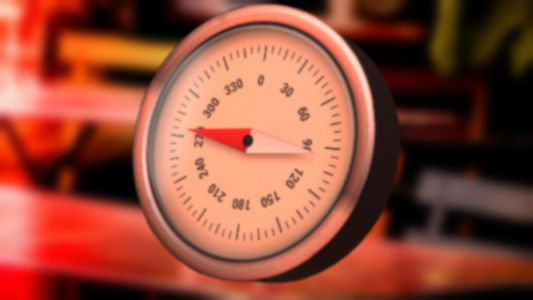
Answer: {"value": 275, "unit": "°"}
